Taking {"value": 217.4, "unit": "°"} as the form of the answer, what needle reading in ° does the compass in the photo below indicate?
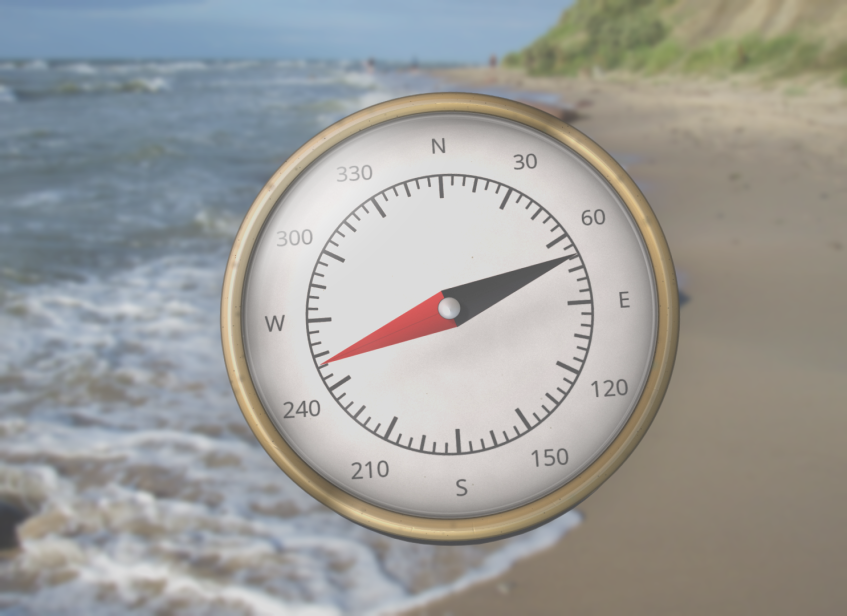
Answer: {"value": 250, "unit": "°"}
